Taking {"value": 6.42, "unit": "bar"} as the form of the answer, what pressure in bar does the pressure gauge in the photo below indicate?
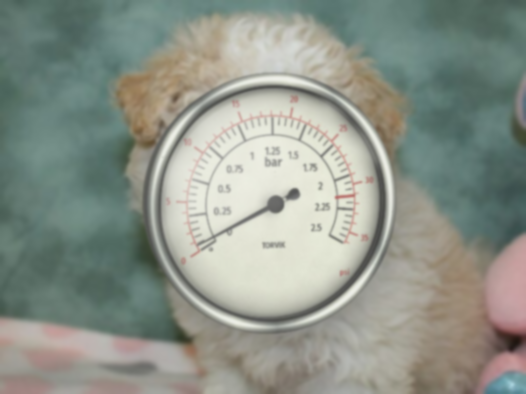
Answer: {"value": 0.05, "unit": "bar"}
